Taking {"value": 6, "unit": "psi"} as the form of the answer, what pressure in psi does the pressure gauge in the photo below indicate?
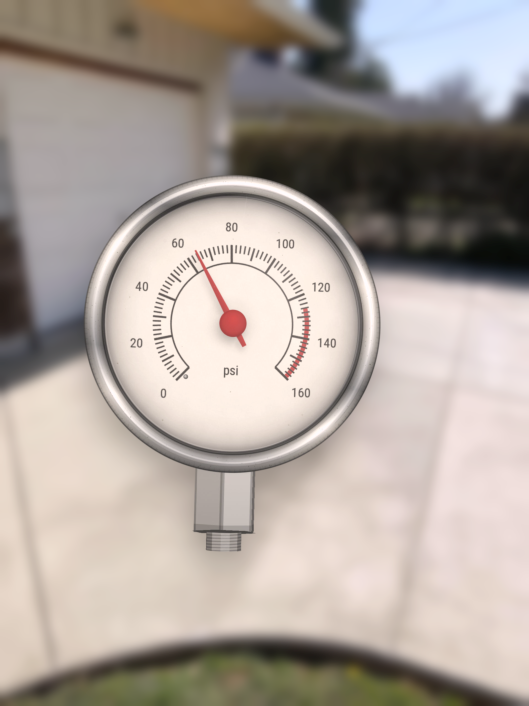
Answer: {"value": 64, "unit": "psi"}
